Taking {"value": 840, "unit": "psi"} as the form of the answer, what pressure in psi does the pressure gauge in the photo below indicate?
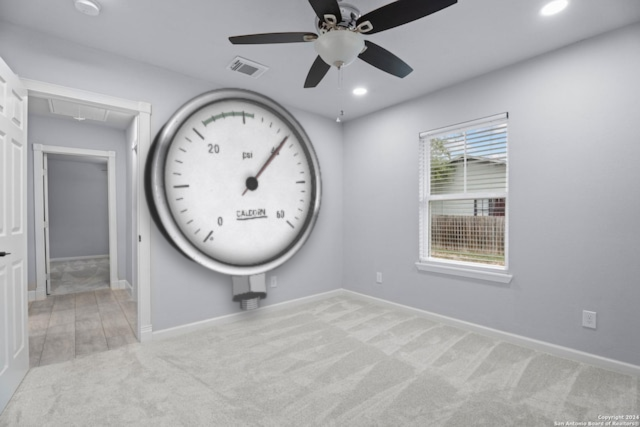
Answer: {"value": 40, "unit": "psi"}
